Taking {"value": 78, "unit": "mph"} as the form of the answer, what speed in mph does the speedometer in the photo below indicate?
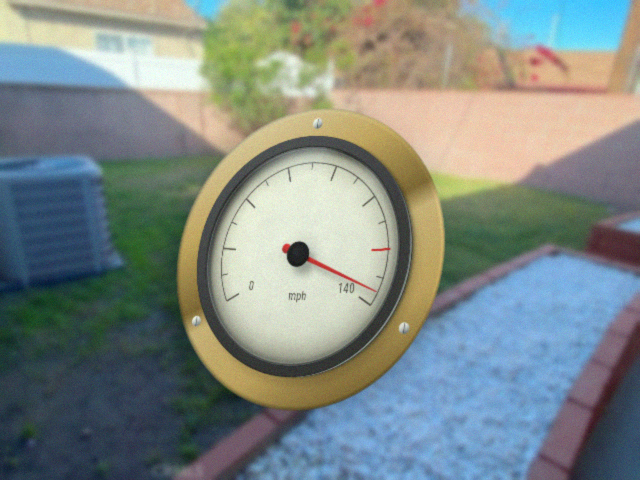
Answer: {"value": 135, "unit": "mph"}
